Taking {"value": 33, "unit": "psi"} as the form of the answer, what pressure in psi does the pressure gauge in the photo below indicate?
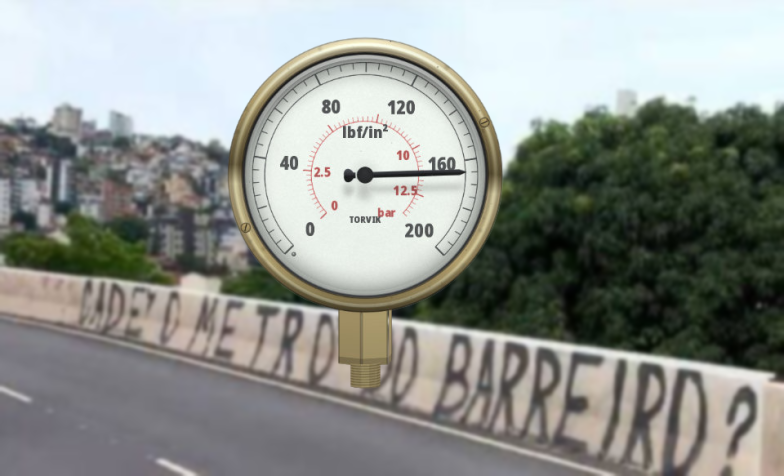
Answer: {"value": 165, "unit": "psi"}
